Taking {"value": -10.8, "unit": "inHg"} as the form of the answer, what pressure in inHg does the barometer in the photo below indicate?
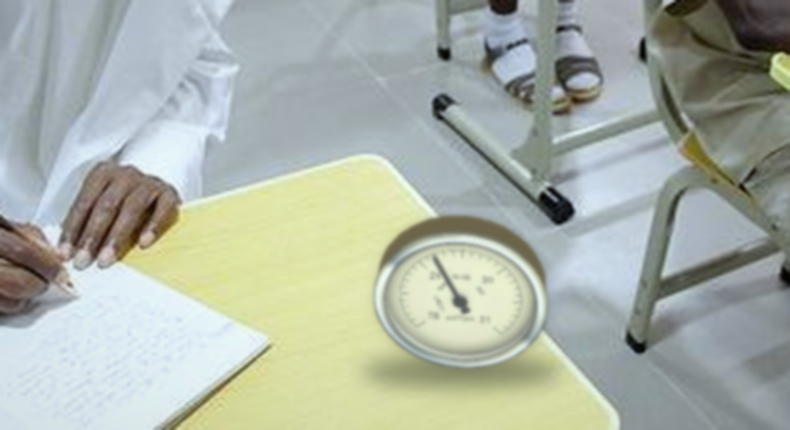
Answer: {"value": 29.2, "unit": "inHg"}
